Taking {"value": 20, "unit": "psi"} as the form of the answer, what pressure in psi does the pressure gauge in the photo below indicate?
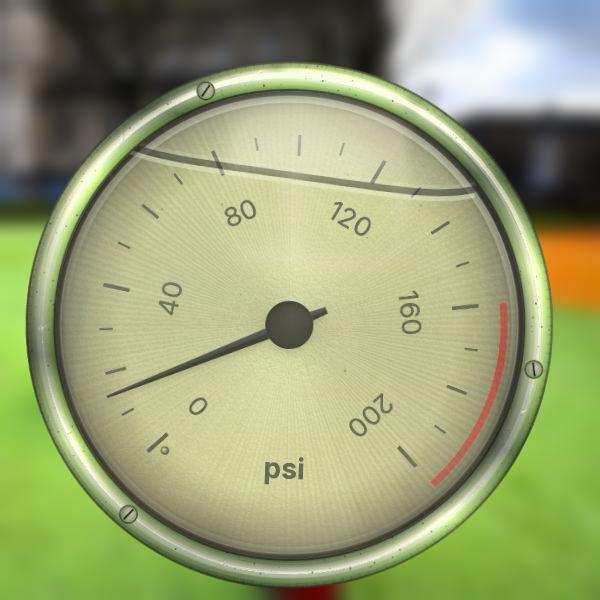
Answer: {"value": 15, "unit": "psi"}
